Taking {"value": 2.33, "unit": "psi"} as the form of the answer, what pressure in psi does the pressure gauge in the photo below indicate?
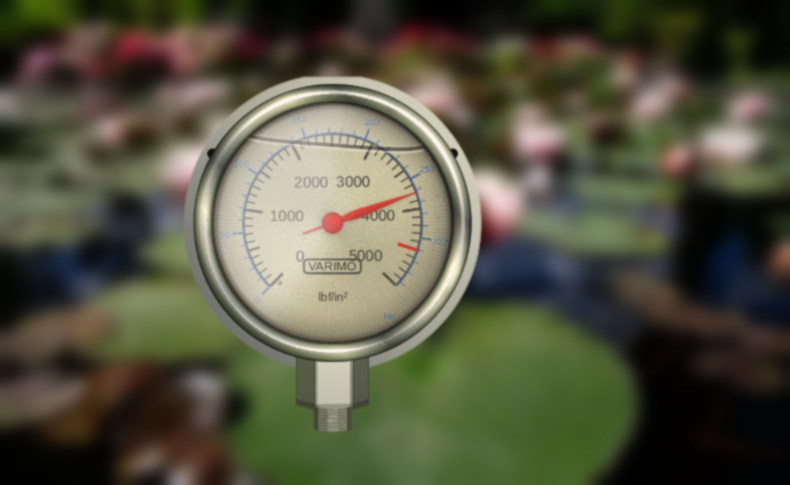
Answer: {"value": 3800, "unit": "psi"}
